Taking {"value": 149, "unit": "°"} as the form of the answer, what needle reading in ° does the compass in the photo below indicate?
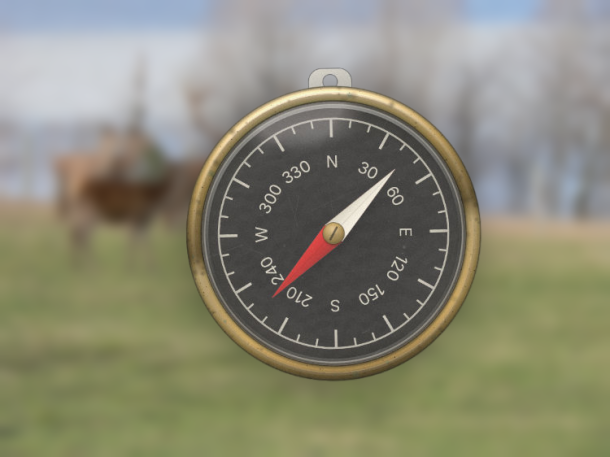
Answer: {"value": 225, "unit": "°"}
